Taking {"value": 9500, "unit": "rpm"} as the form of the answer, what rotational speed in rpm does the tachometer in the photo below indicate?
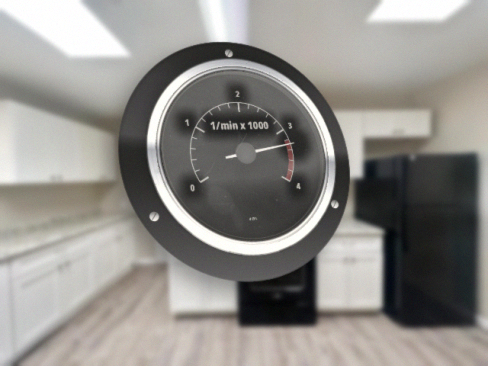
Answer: {"value": 3300, "unit": "rpm"}
